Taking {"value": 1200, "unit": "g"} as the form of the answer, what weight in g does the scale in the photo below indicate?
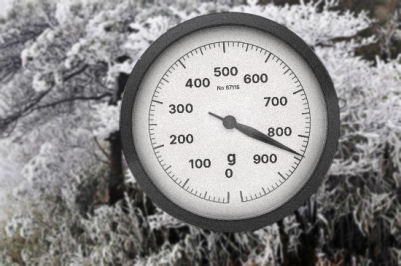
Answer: {"value": 840, "unit": "g"}
